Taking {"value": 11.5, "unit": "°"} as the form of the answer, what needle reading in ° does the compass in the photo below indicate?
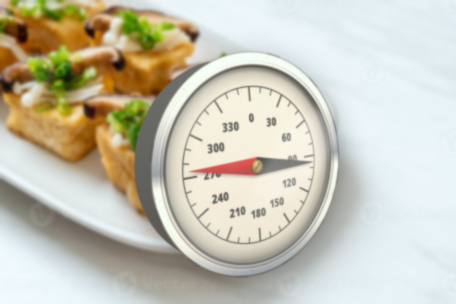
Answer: {"value": 275, "unit": "°"}
